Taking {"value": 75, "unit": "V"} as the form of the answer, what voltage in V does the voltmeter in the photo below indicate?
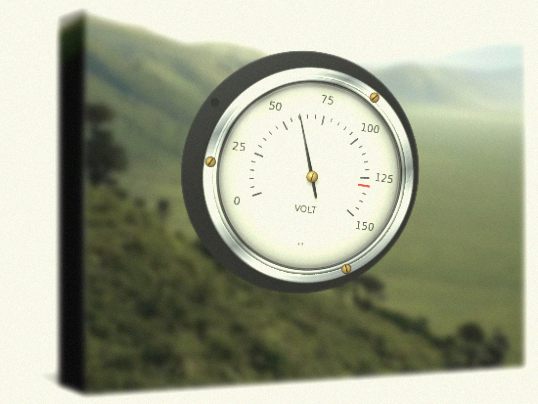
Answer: {"value": 60, "unit": "V"}
